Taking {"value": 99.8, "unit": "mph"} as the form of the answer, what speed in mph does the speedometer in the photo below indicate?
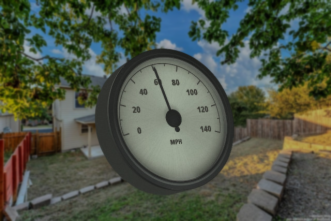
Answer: {"value": 60, "unit": "mph"}
